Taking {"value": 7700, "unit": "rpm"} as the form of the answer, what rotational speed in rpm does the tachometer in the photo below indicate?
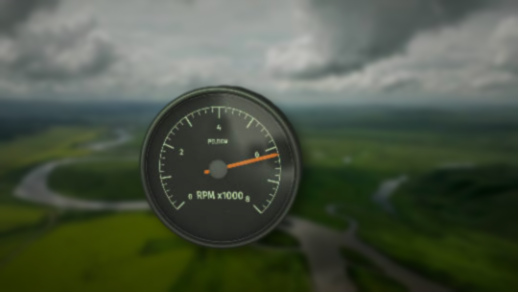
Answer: {"value": 6200, "unit": "rpm"}
